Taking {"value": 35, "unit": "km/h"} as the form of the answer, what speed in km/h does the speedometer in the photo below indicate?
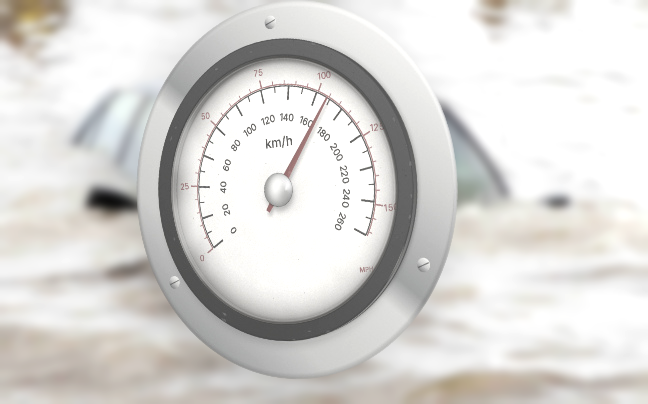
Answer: {"value": 170, "unit": "km/h"}
